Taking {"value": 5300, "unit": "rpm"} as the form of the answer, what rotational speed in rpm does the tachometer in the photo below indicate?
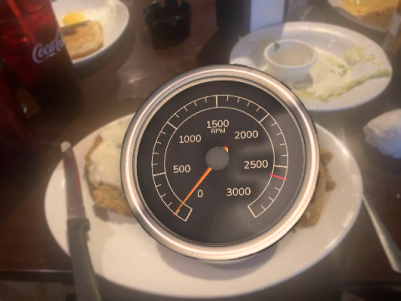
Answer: {"value": 100, "unit": "rpm"}
